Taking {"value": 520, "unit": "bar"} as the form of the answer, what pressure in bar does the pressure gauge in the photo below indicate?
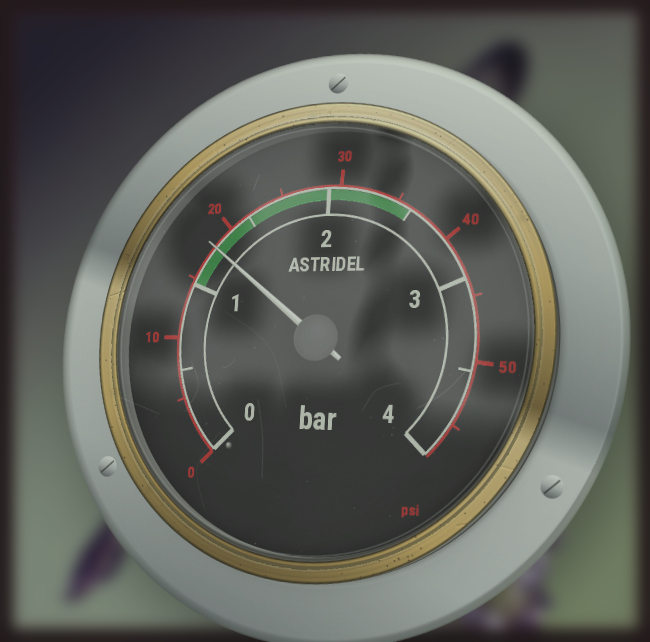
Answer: {"value": 1.25, "unit": "bar"}
